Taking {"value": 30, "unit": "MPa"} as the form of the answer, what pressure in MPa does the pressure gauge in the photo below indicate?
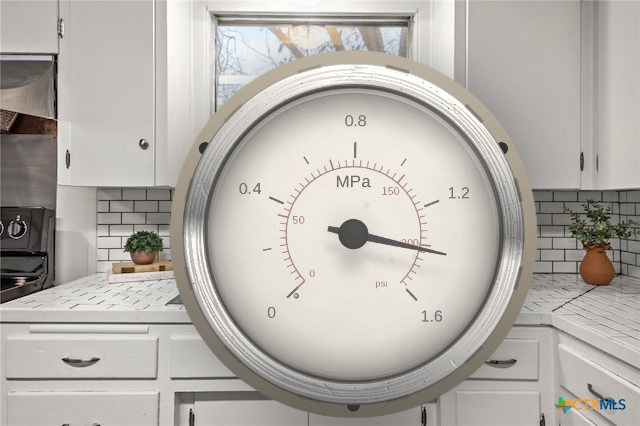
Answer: {"value": 1.4, "unit": "MPa"}
